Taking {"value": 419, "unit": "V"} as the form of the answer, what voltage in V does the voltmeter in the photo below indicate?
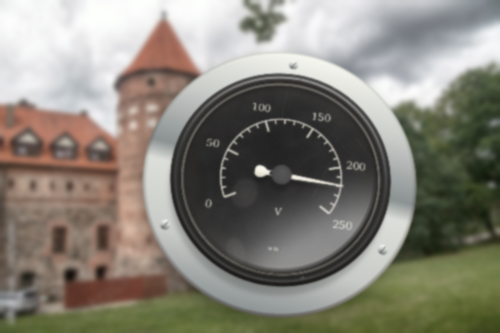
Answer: {"value": 220, "unit": "V"}
